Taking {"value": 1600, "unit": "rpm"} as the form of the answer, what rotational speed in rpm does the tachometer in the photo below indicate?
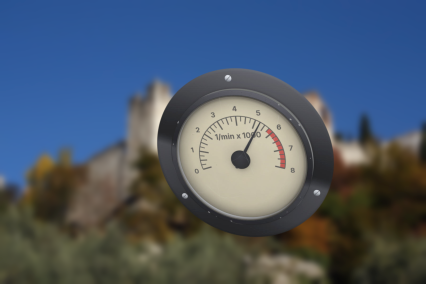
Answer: {"value": 5250, "unit": "rpm"}
